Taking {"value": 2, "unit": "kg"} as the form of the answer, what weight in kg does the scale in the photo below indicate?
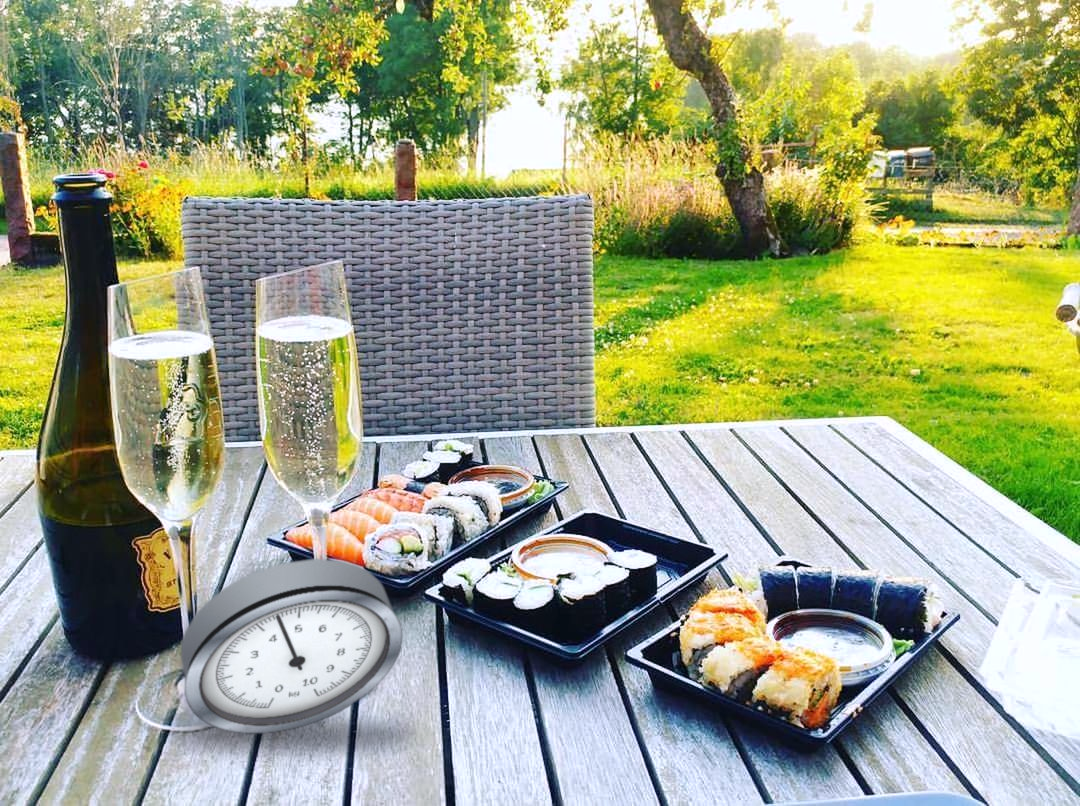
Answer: {"value": 4.5, "unit": "kg"}
